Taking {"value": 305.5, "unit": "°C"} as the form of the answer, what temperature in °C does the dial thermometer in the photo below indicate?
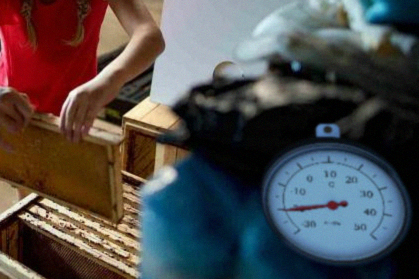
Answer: {"value": -20, "unit": "°C"}
